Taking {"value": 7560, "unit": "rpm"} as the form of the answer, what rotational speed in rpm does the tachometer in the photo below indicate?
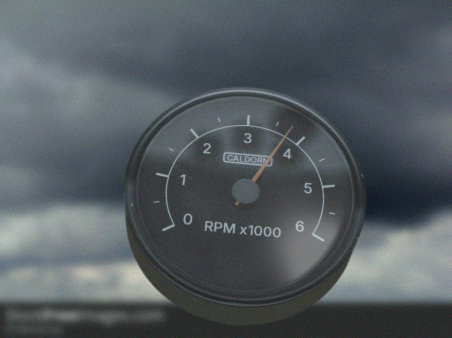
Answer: {"value": 3750, "unit": "rpm"}
